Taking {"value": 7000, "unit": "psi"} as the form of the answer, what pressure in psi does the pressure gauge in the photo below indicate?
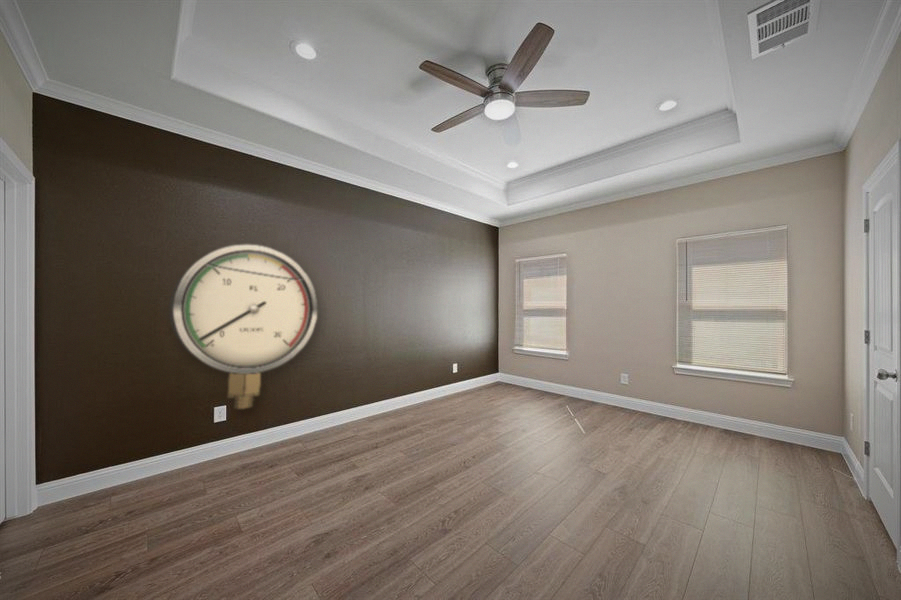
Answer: {"value": 1, "unit": "psi"}
